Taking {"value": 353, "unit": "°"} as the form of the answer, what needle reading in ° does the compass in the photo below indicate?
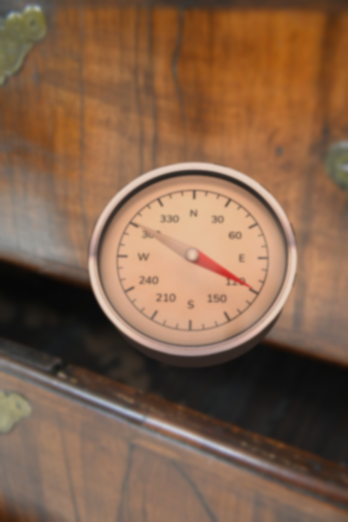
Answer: {"value": 120, "unit": "°"}
